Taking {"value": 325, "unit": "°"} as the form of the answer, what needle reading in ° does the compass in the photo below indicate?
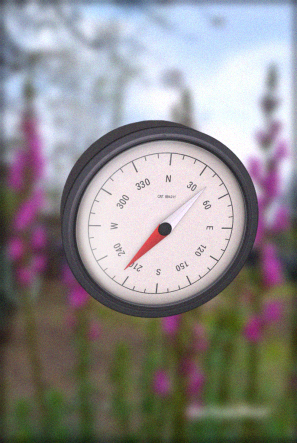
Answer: {"value": 220, "unit": "°"}
